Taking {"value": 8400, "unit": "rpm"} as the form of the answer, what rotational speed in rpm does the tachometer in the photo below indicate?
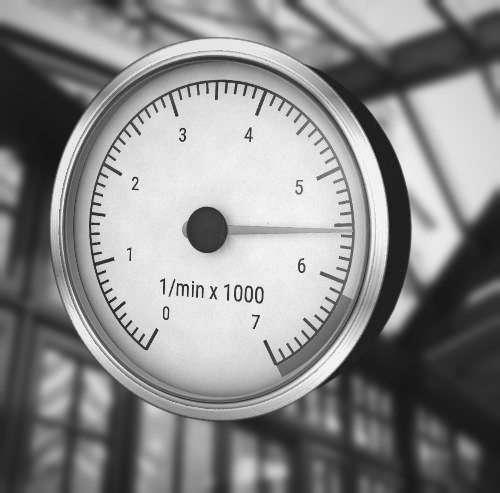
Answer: {"value": 5550, "unit": "rpm"}
